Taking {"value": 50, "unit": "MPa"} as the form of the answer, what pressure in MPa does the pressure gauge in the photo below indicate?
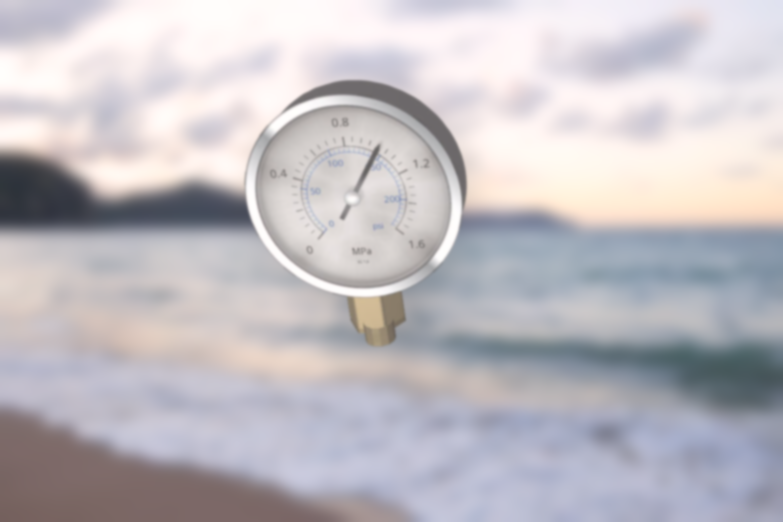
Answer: {"value": 1, "unit": "MPa"}
